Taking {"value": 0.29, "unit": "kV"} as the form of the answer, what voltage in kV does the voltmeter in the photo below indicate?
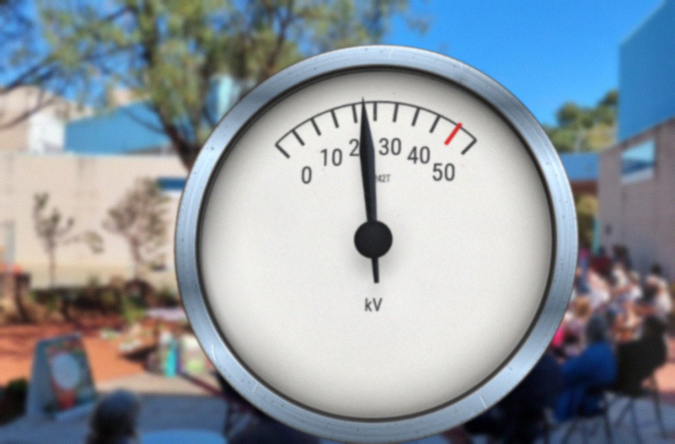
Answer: {"value": 22.5, "unit": "kV"}
